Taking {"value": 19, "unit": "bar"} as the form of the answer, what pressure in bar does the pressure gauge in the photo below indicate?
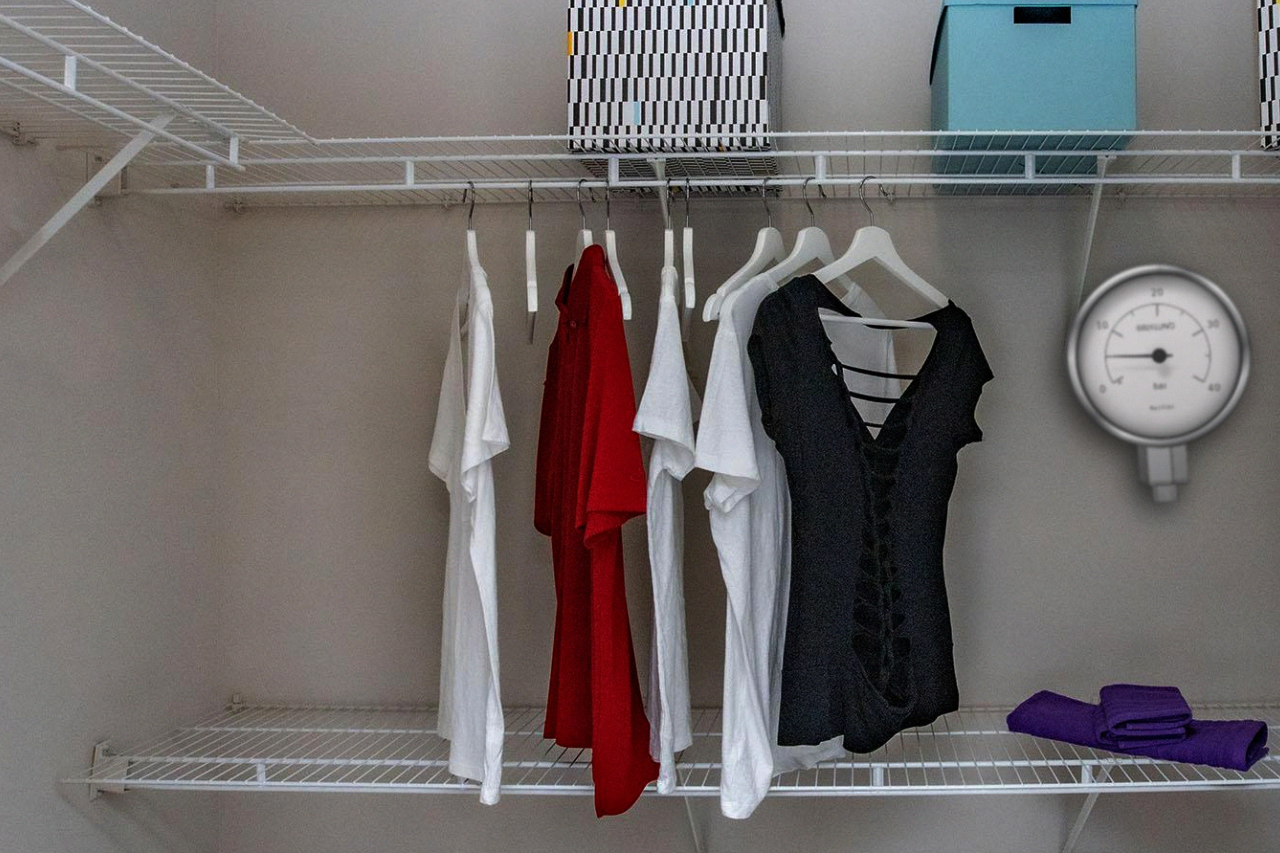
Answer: {"value": 5, "unit": "bar"}
